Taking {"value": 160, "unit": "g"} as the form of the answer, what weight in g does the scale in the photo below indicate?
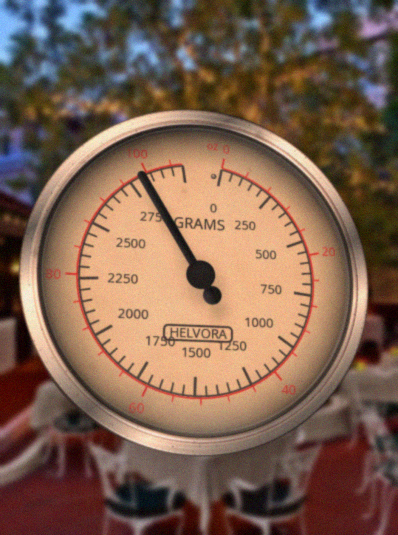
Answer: {"value": 2800, "unit": "g"}
